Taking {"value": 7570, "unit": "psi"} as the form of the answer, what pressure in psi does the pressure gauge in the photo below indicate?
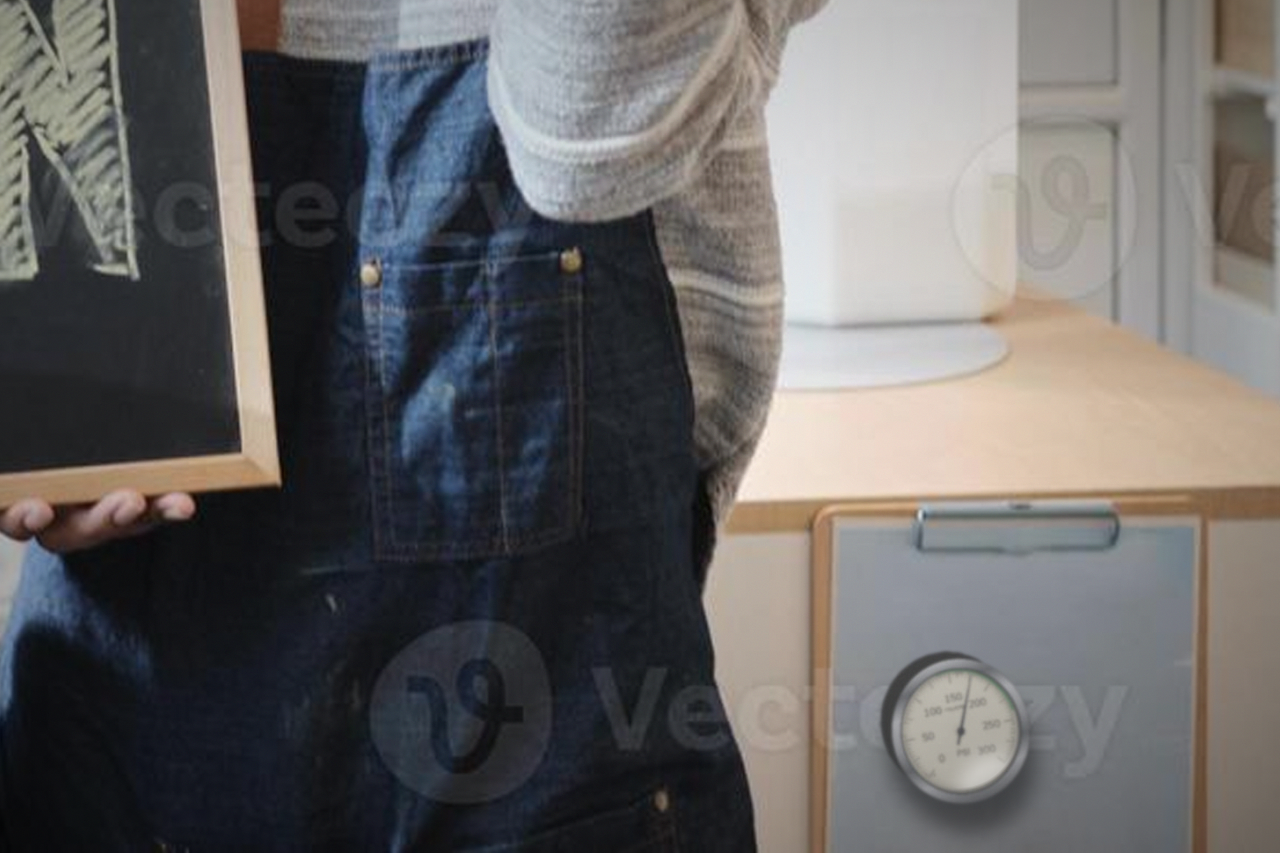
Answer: {"value": 175, "unit": "psi"}
